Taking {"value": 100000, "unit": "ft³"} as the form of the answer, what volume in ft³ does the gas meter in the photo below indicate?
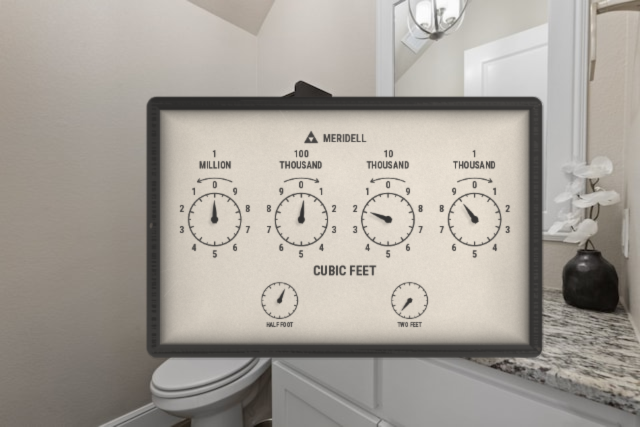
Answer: {"value": 1900, "unit": "ft³"}
